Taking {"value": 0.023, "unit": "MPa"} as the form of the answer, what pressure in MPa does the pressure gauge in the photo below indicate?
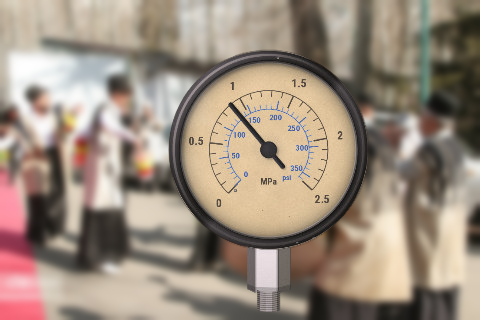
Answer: {"value": 0.9, "unit": "MPa"}
